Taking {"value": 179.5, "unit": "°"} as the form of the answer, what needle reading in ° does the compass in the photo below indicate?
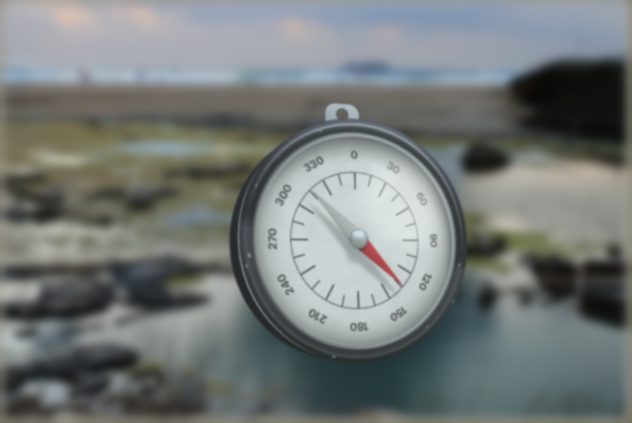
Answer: {"value": 135, "unit": "°"}
